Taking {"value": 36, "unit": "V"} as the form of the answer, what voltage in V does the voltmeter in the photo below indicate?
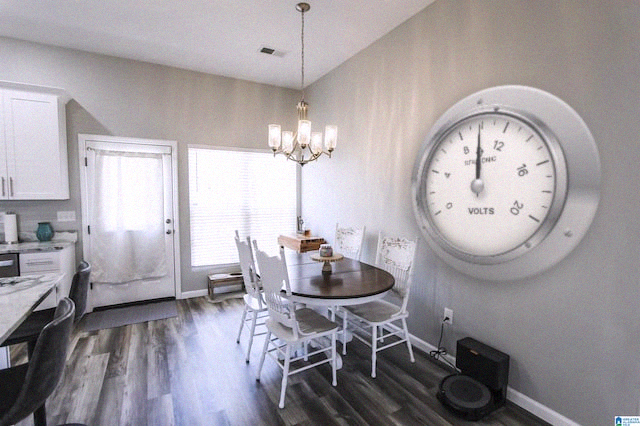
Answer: {"value": 10, "unit": "V"}
